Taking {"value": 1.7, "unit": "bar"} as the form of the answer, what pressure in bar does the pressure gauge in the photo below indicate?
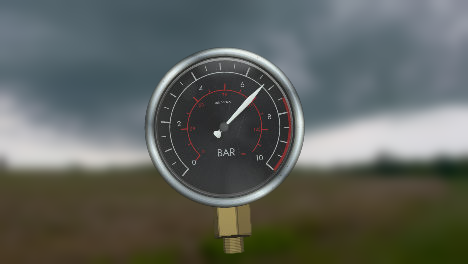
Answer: {"value": 6.75, "unit": "bar"}
